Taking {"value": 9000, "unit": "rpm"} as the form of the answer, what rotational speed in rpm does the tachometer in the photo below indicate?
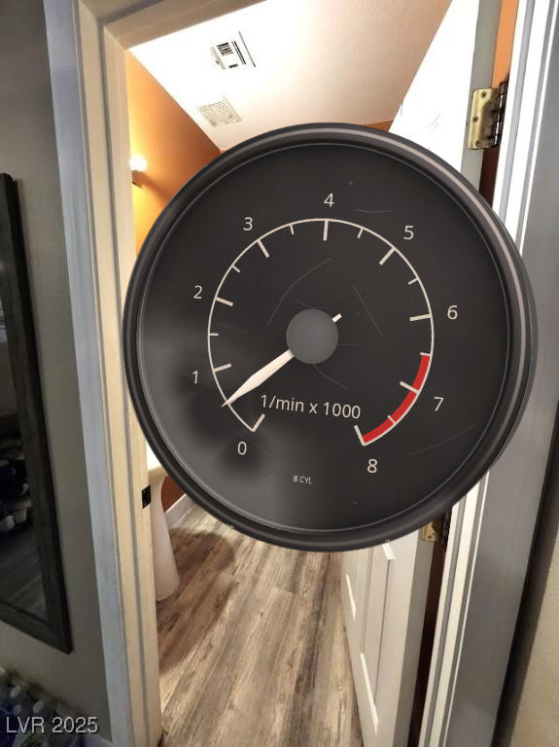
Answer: {"value": 500, "unit": "rpm"}
